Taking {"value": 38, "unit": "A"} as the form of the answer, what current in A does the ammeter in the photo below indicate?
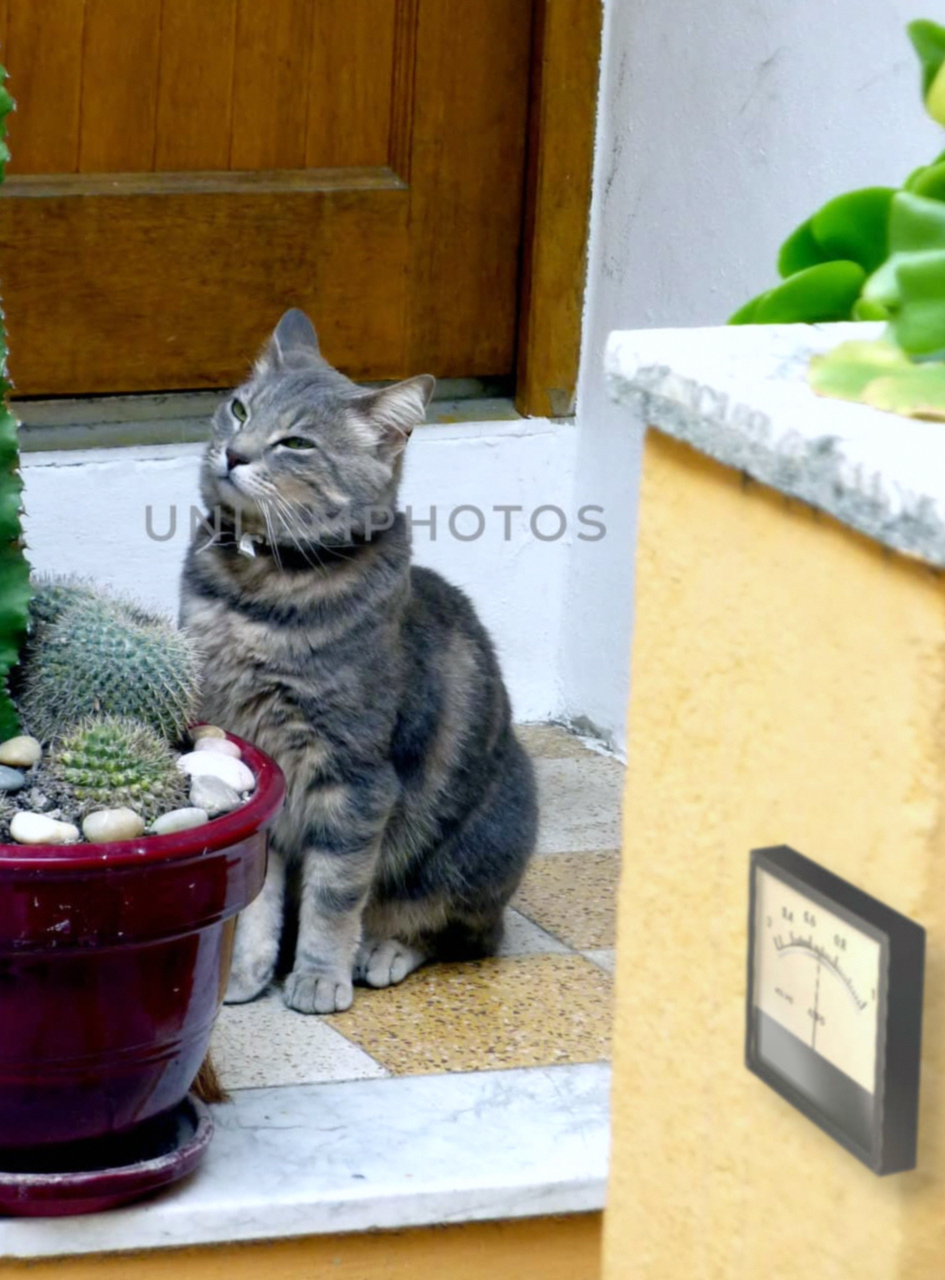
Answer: {"value": 0.7, "unit": "A"}
